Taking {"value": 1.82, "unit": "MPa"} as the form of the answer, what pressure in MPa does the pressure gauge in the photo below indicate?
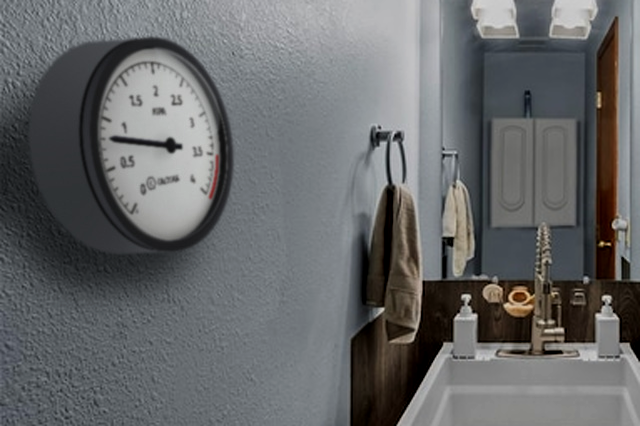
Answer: {"value": 0.8, "unit": "MPa"}
